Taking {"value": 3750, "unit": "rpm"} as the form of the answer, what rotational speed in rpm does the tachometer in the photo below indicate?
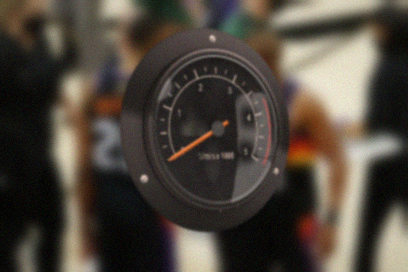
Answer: {"value": 0, "unit": "rpm"}
